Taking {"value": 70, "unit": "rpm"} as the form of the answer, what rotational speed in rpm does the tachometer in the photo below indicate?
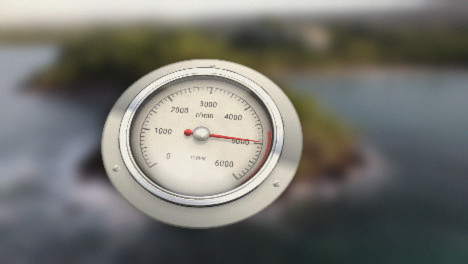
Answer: {"value": 5000, "unit": "rpm"}
